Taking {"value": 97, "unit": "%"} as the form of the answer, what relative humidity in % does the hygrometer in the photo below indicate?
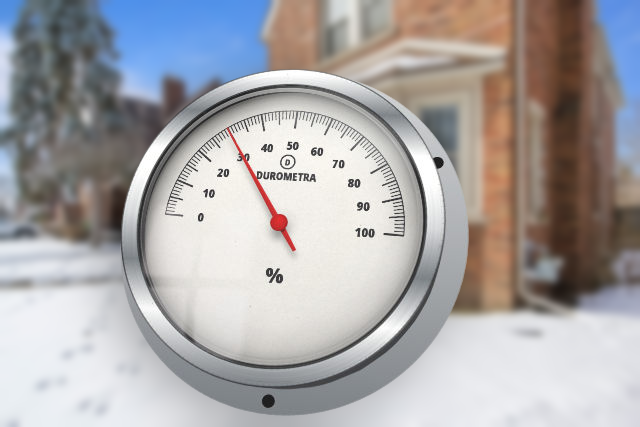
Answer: {"value": 30, "unit": "%"}
